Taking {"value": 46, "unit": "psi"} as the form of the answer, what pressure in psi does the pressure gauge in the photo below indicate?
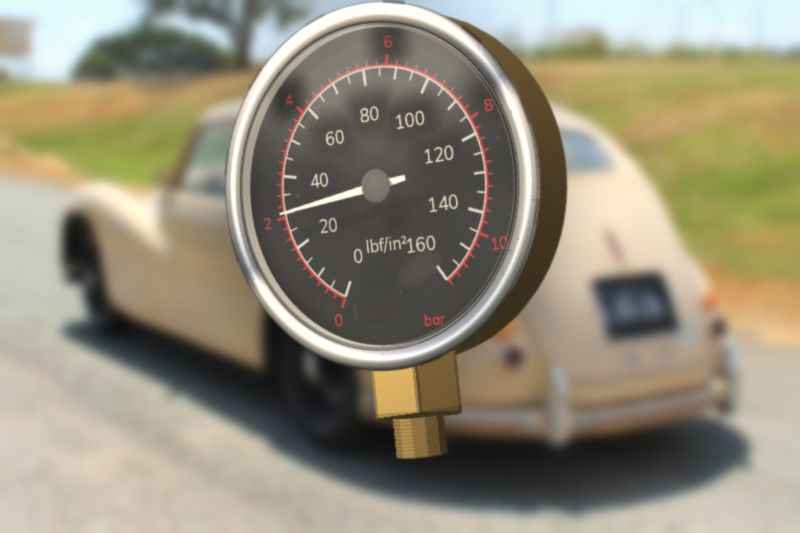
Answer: {"value": 30, "unit": "psi"}
